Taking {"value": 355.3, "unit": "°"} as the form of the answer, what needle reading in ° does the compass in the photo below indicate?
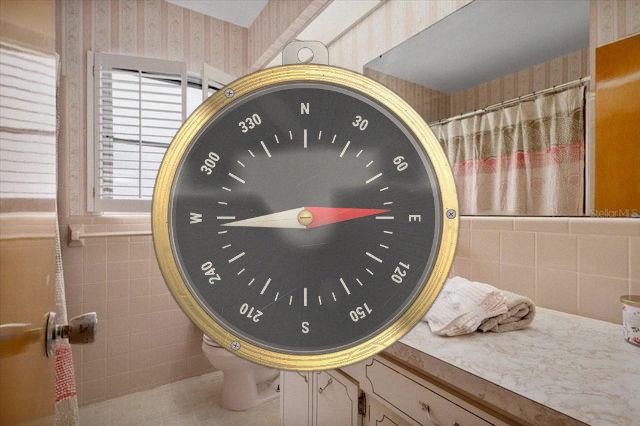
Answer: {"value": 85, "unit": "°"}
